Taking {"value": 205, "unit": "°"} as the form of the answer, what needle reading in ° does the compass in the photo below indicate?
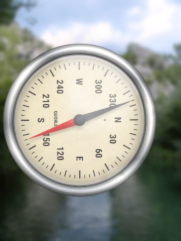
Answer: {"value": 160, "unit": "°"}
